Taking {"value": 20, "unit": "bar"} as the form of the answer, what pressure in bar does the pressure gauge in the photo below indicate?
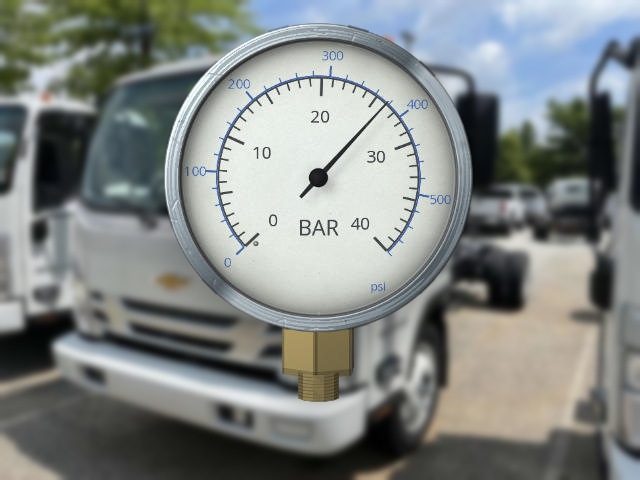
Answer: {"value": 26, "unit": "bar"}
